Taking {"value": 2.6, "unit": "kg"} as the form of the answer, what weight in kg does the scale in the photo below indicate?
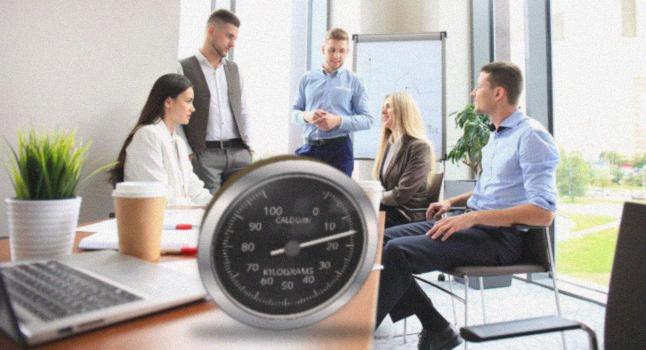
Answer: {"value": 15, "unit": "kg"}
